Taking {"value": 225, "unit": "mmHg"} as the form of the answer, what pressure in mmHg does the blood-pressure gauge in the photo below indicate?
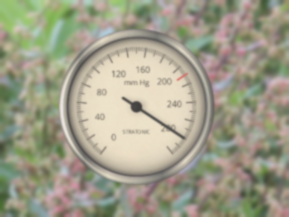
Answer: {"value": 280, "unit": "mmHg"}
